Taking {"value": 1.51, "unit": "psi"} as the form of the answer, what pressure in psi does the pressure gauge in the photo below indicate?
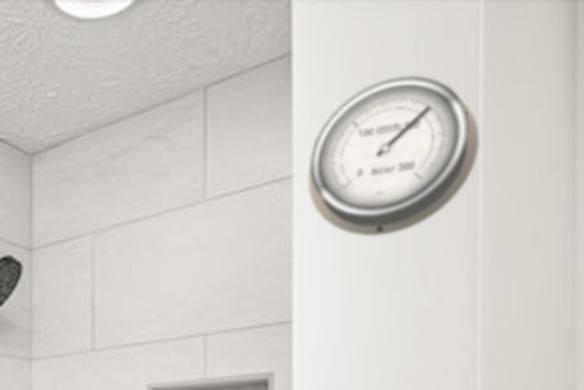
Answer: {"value": 200, "unit": "psi"}
